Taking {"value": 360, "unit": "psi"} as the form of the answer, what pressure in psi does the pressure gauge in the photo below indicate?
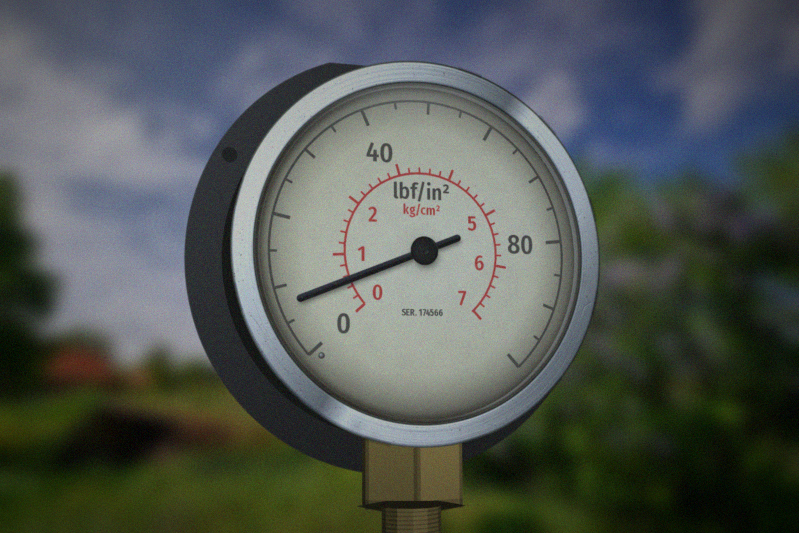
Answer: {"value": 7.5, "unit": "psi"}
